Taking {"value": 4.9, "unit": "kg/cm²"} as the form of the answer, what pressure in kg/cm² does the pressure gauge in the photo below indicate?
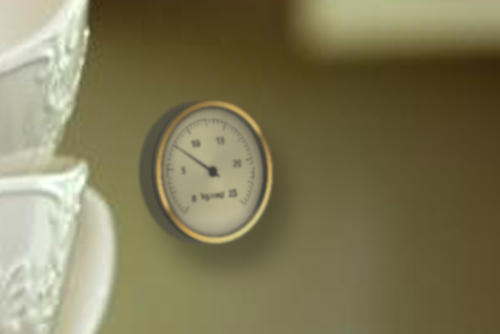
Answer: {"value": 7.5, "unit": "kg/cm²"}
